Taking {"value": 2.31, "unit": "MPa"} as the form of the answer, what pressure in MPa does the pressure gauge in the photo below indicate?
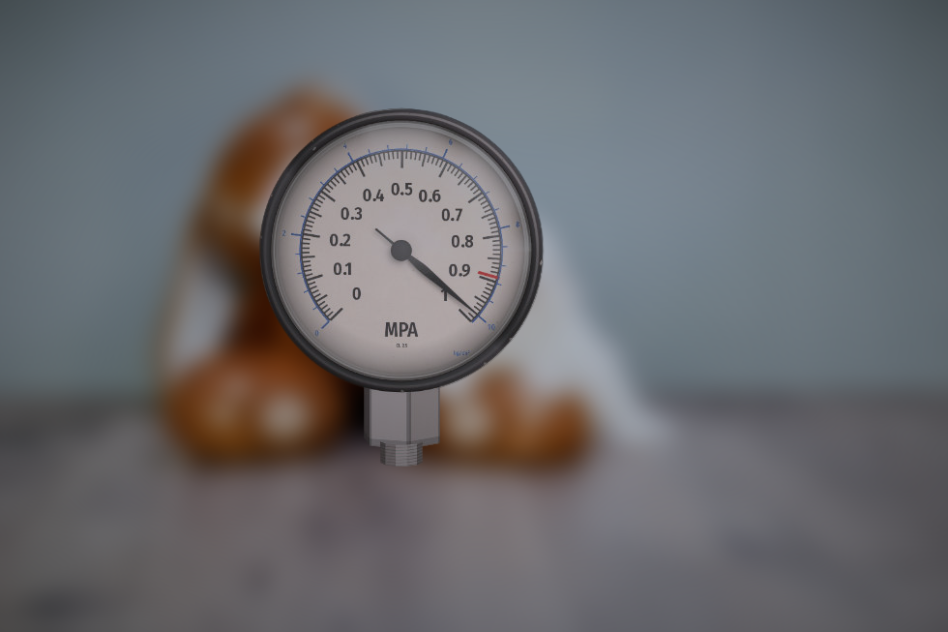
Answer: {"value": 0.98, "unit": "MPa"}
